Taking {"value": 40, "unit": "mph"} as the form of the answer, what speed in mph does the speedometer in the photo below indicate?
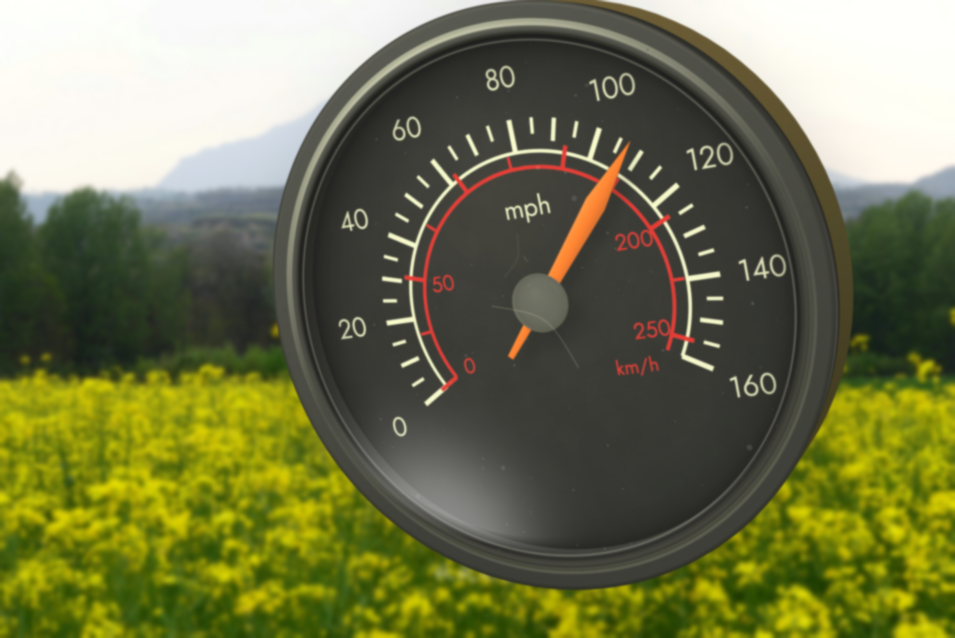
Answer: {"value": 107.5, "unit": "mph"}
